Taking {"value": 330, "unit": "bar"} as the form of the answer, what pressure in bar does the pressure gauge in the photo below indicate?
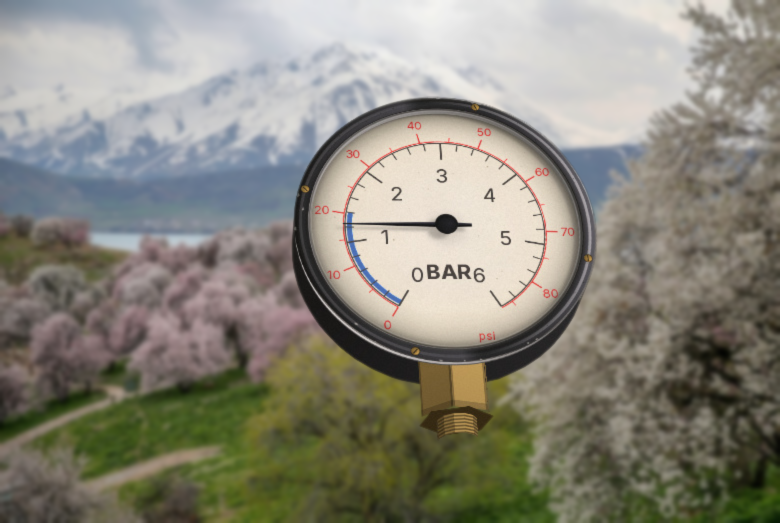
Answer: {"value": 1.2, "unit": "bar"}
